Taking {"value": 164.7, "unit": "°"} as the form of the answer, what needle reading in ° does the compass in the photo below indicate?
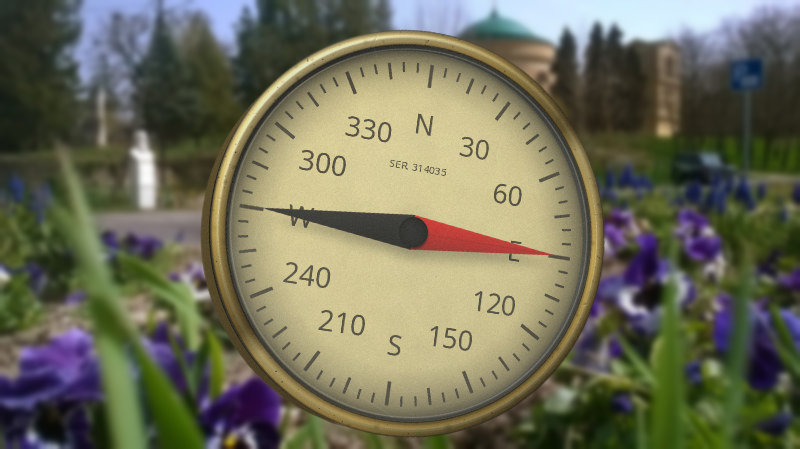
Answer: {"value": 90, "unit": "°"}
